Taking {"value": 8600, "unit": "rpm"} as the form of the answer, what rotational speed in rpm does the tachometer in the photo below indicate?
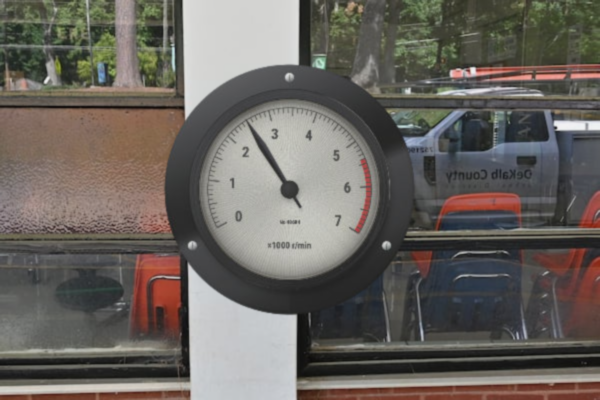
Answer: {"value": 2500, "unit": "rpm"}
